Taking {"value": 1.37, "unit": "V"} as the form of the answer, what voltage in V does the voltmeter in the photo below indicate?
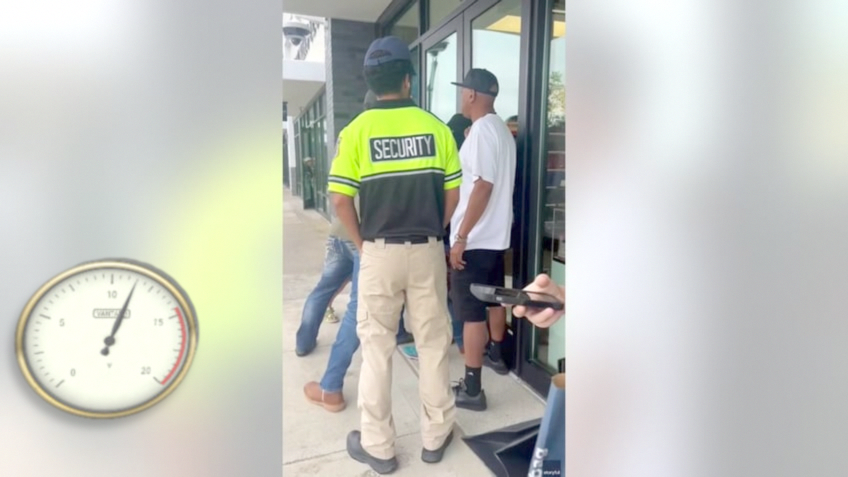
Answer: {"value": 11.5, "unit": "V"}
